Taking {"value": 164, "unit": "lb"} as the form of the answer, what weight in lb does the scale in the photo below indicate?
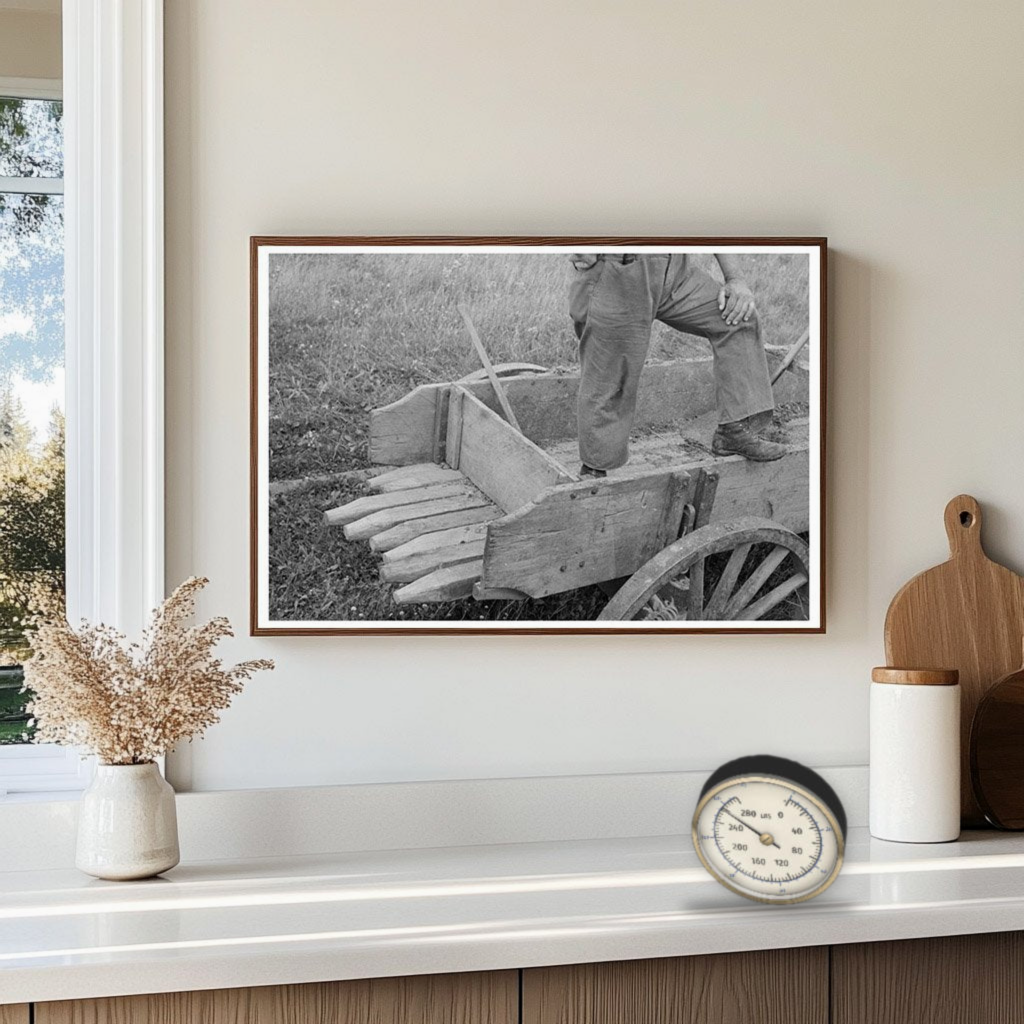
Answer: {"value": 260, "unit": "lb"}
